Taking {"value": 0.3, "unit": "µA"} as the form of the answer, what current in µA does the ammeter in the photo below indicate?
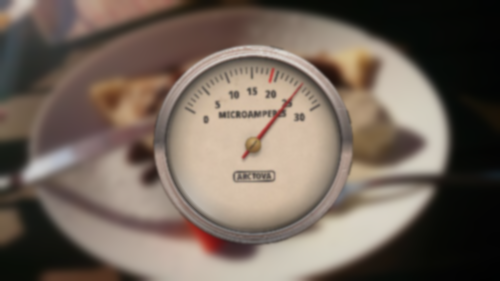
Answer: {"value": 25, "unit": "µA"}
